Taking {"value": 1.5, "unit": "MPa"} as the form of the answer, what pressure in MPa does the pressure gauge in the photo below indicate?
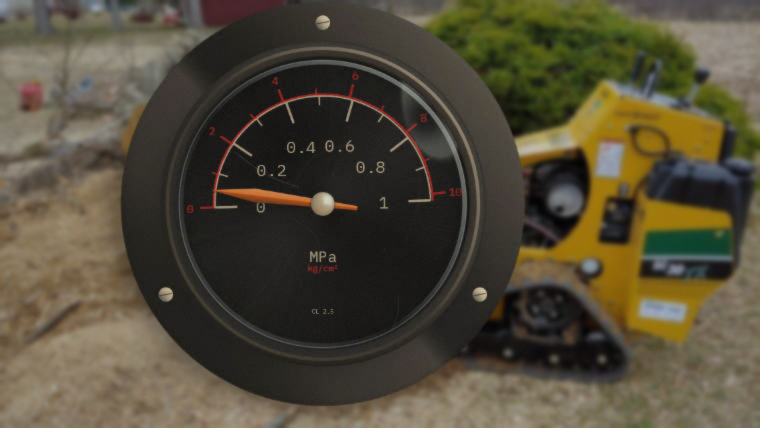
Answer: {"value": 0.05, "unit": "MPa"}
